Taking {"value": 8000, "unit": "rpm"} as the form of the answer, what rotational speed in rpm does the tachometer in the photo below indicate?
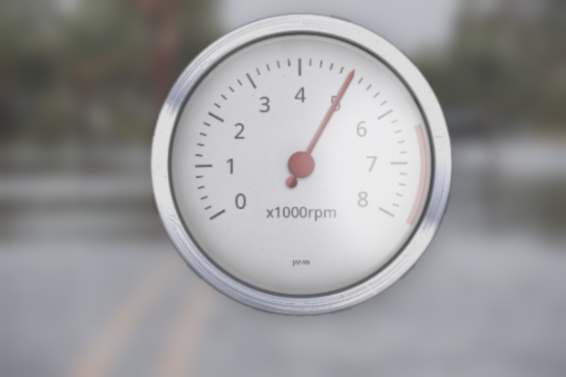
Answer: {"value": 5000, "unit": "rpm"}
